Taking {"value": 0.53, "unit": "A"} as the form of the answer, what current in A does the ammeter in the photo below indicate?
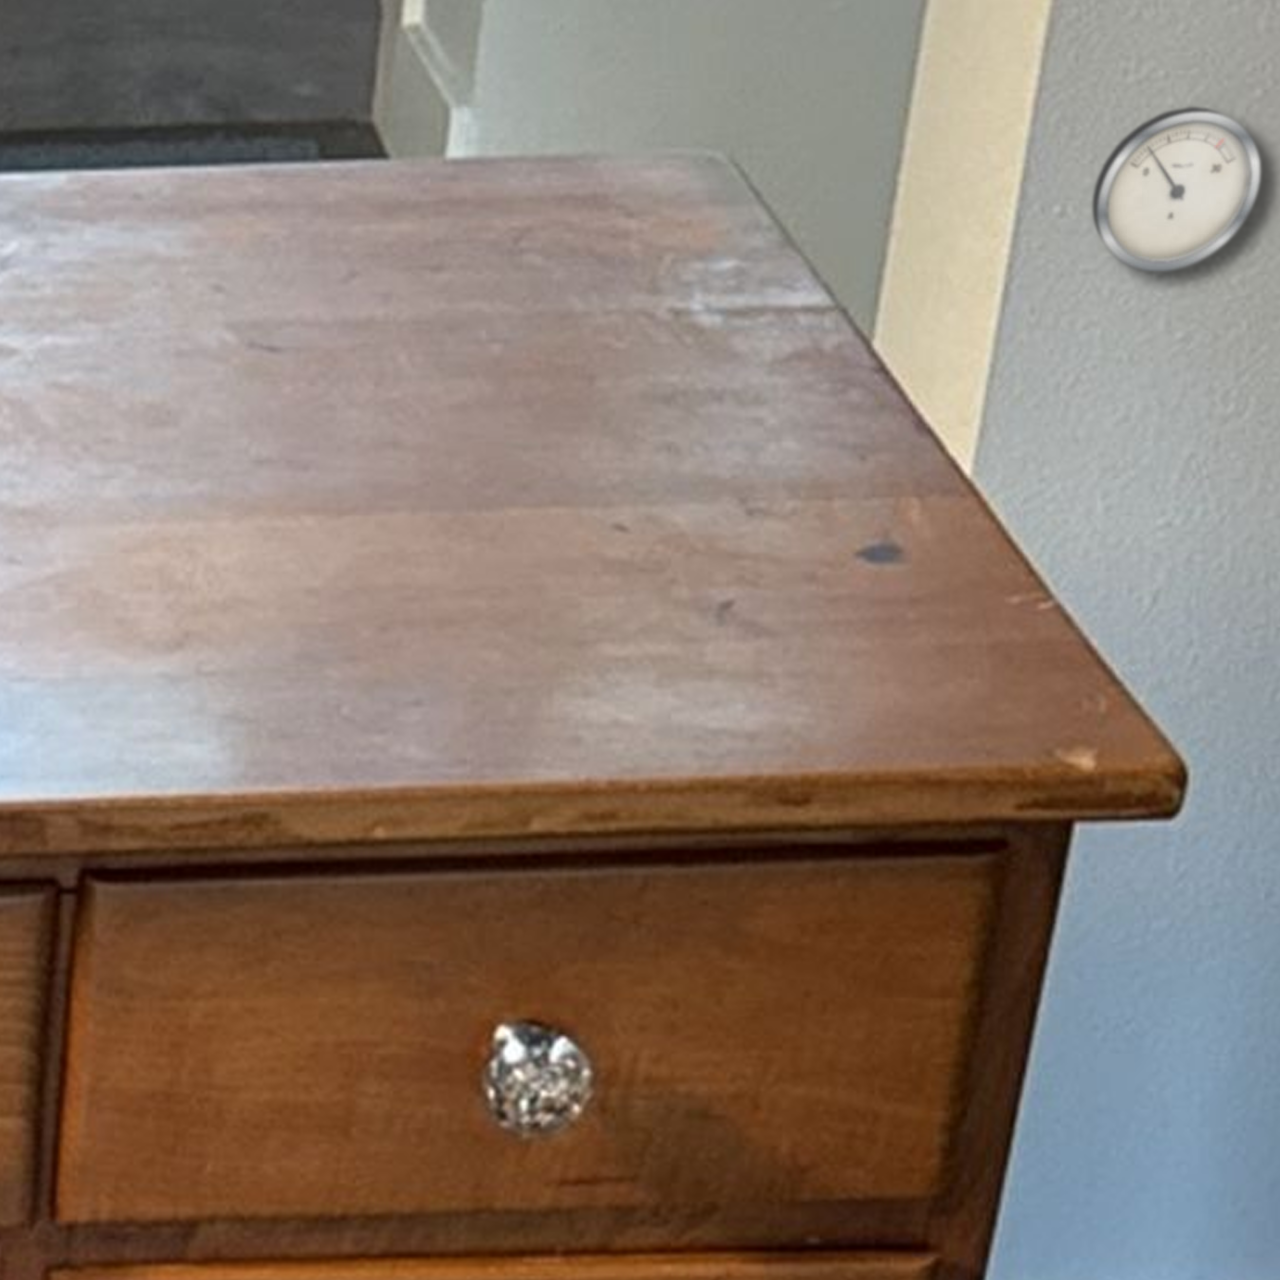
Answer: {"value": 5, "unit": "A"}
